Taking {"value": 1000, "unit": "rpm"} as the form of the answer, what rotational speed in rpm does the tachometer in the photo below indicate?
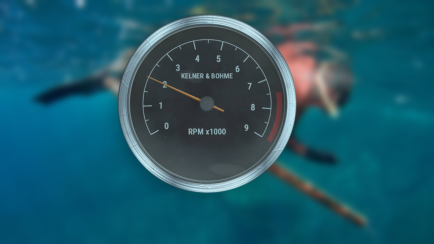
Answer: {"value": 2000, "unit": "rpm"}
